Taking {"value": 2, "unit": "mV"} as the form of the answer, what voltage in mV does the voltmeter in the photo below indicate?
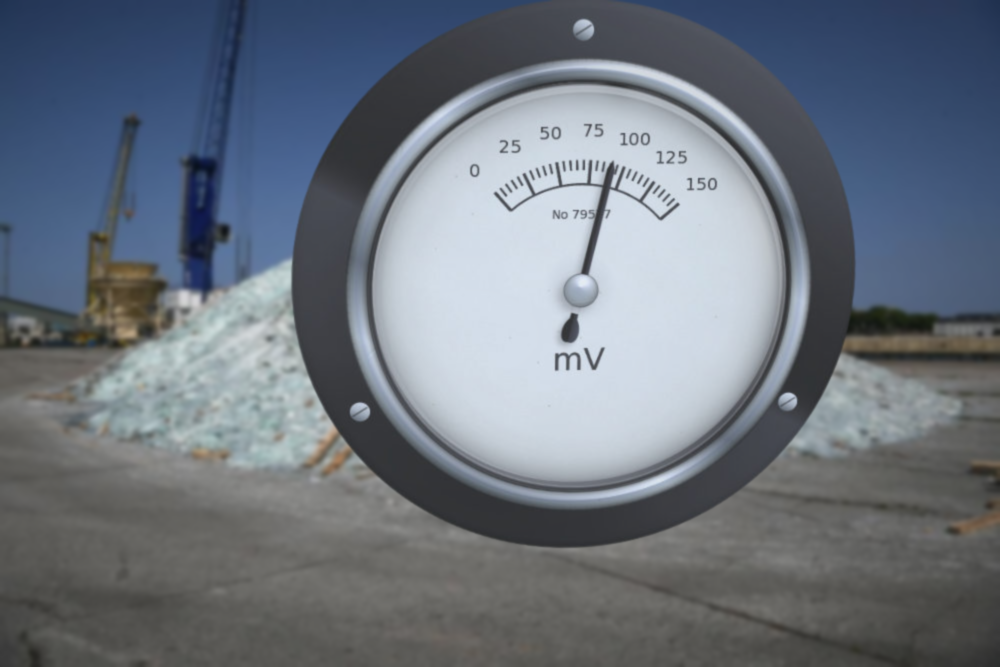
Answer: {"value": 90, "unit": "mV"}
